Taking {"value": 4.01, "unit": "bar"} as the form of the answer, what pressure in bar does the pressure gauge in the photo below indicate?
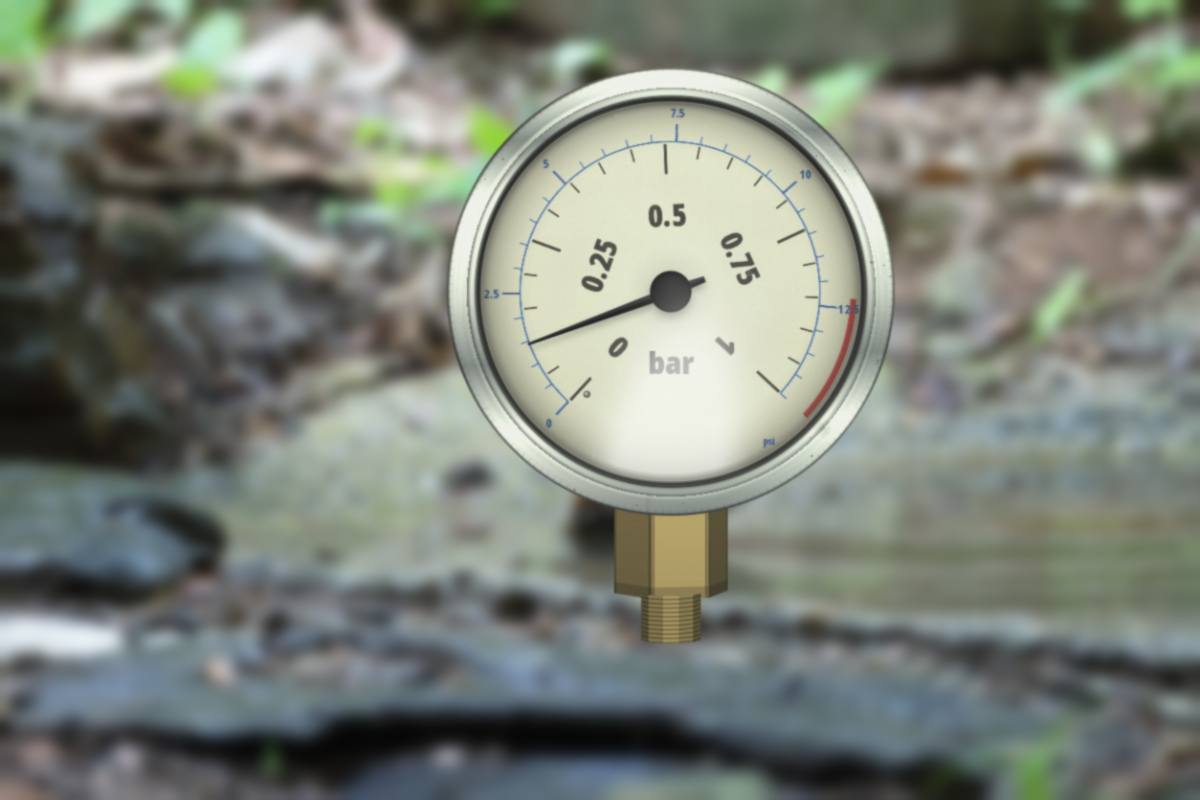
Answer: {"value": 0.1, "unit": "bar"}
